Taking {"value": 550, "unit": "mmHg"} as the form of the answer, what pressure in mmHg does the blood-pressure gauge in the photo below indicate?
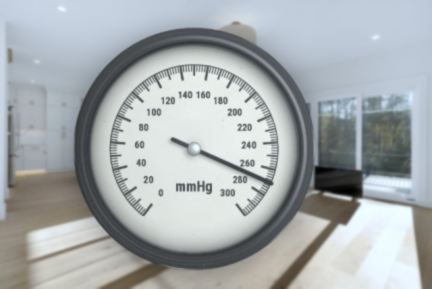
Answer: {"value": 270, "unit": "mmHg"}
